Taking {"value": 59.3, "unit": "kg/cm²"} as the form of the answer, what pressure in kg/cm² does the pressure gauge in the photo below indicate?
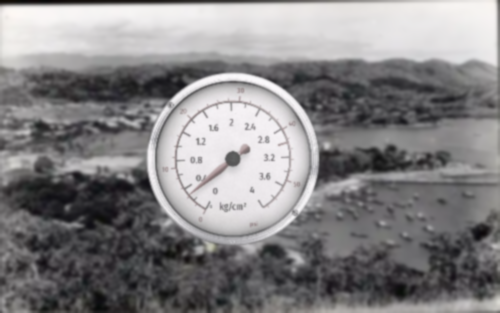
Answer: {"value": 0.3, "unit": "kg/cm²"}
